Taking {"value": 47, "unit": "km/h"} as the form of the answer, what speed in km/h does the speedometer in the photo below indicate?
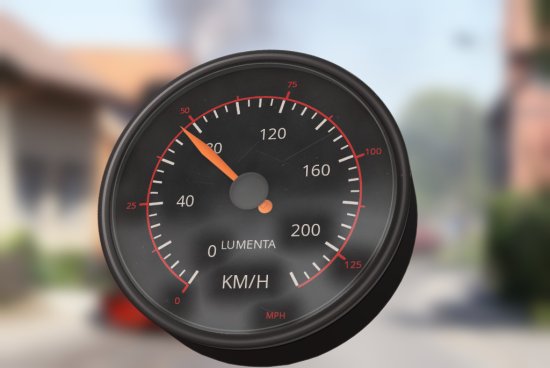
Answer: {"value": 75, "unit": "km/h"}
